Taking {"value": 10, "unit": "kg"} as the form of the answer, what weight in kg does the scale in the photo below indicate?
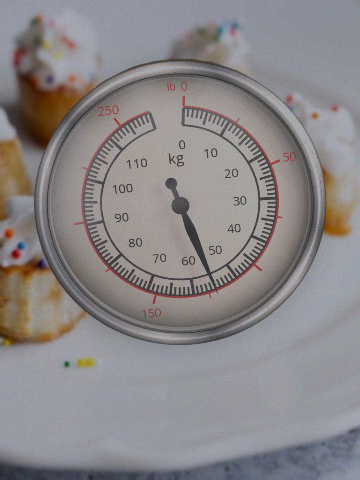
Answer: {"value": 55, "unit": "kg"}
